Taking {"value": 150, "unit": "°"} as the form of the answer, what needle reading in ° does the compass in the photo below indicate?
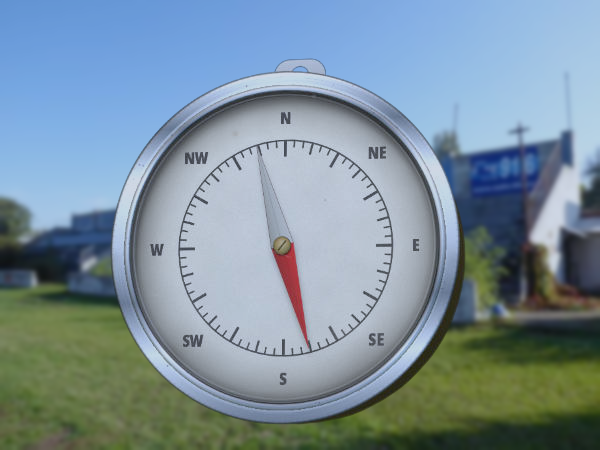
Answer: {"value": 165, "unit": "°"}
